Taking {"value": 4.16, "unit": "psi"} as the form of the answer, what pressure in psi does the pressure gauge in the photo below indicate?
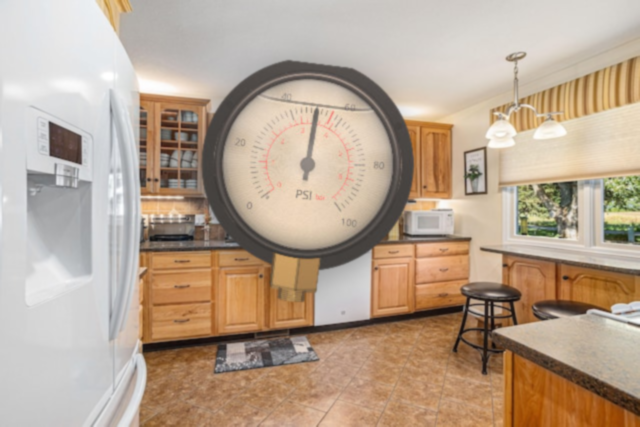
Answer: {"value": 50, "unit": "psi"}
